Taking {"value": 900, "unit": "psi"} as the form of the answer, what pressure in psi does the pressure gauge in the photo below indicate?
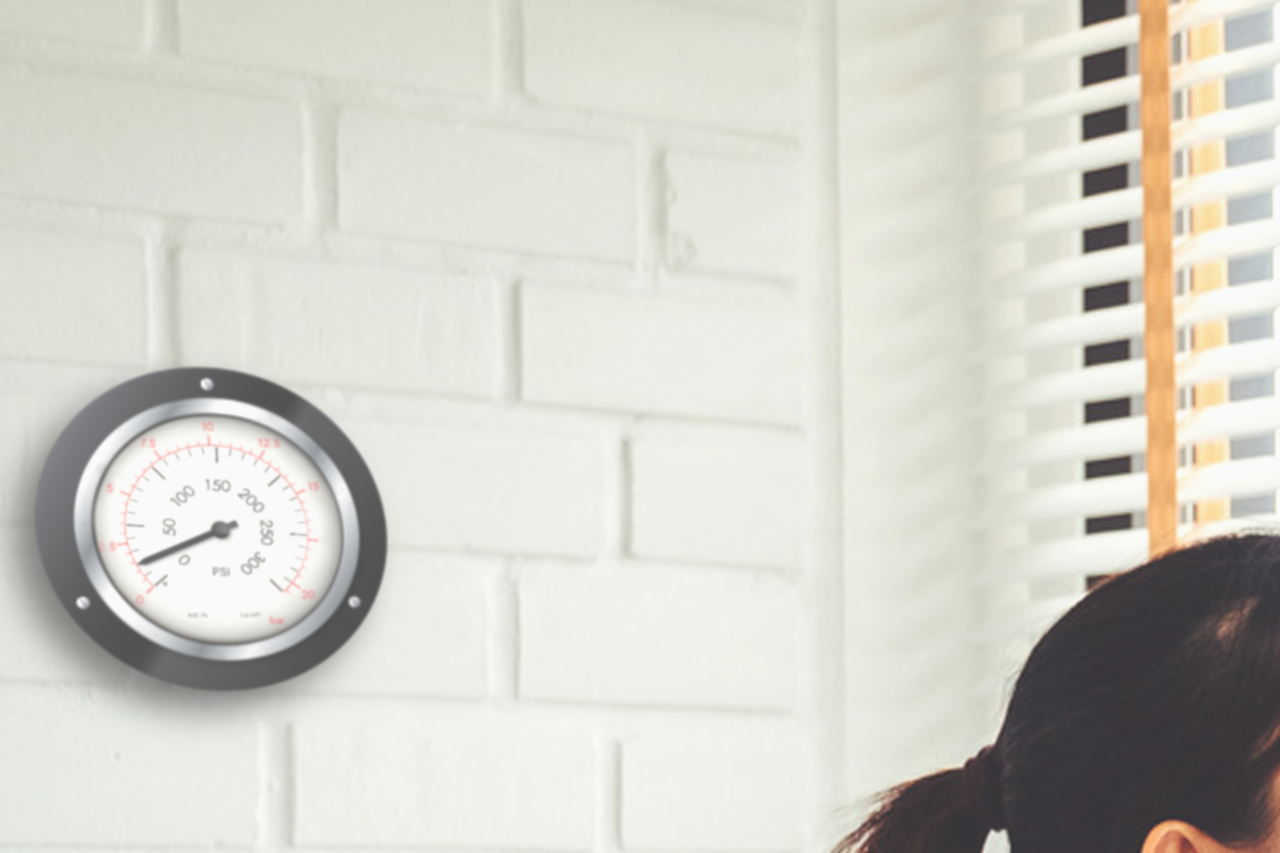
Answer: {"value": 20, "unit": "psi"}
